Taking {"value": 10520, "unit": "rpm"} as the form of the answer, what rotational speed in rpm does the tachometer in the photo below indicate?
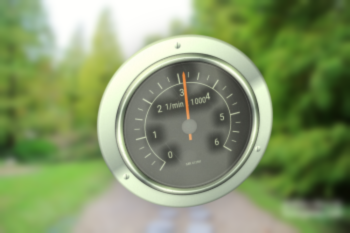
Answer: {"value": 3125, "unit": "rpm"}
